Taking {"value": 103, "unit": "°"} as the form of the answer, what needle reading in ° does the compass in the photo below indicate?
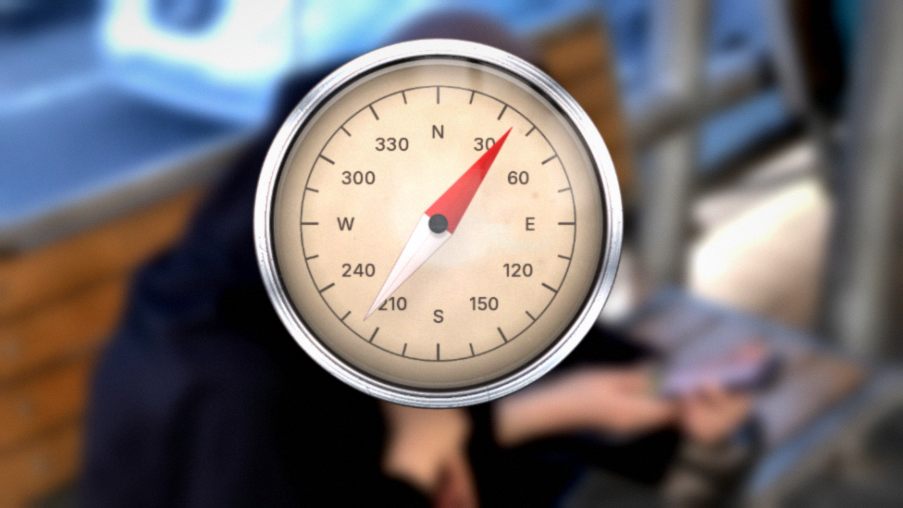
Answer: {"value": 37.5, "unit": "°"}
